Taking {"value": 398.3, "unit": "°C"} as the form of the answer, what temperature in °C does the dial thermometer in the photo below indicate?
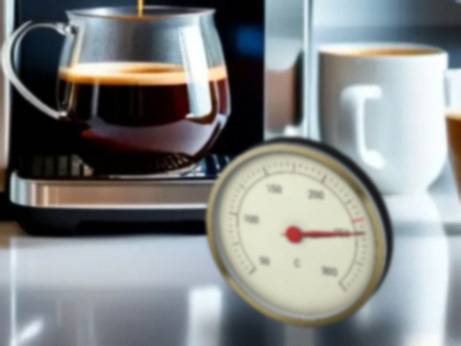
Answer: {"value": 250, "unit": "°C"}
